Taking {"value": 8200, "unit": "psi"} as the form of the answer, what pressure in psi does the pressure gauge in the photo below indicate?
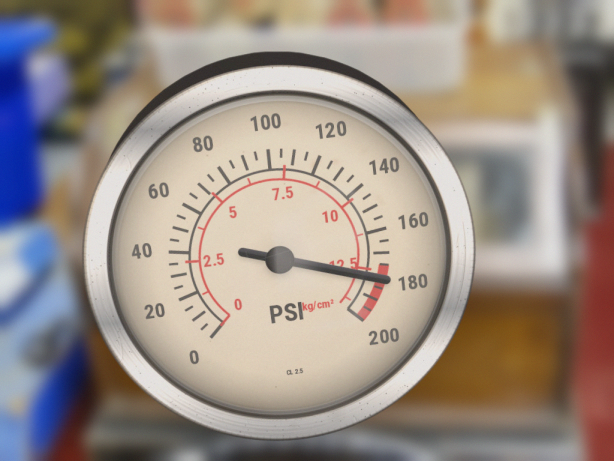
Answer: {"value": 180, "unit": "psi"}
